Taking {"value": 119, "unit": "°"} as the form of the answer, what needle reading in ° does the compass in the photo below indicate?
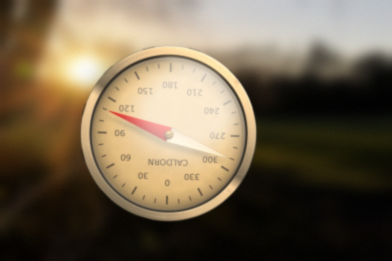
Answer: {"value": 110, "unit": "°"}
